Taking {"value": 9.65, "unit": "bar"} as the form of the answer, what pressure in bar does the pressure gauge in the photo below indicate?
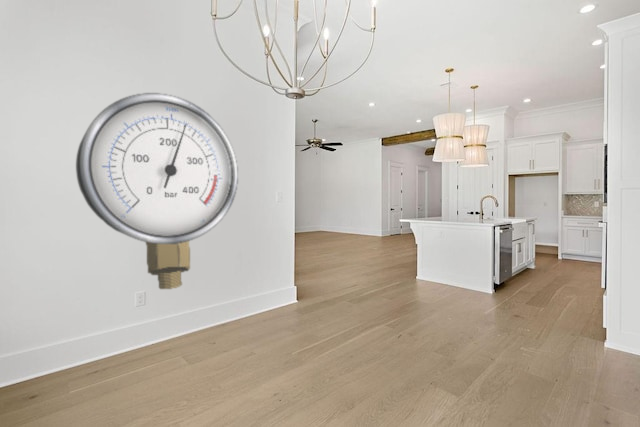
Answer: {"value": 230, "unit": "bar"}
